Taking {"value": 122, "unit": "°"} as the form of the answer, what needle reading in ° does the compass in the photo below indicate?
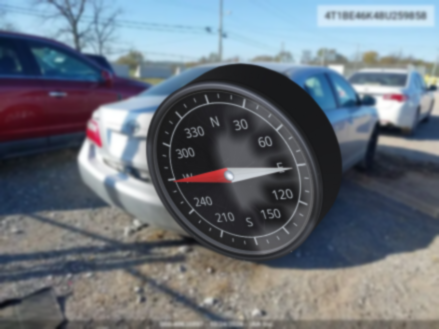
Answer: {"value": 270, "unit": "°"}
